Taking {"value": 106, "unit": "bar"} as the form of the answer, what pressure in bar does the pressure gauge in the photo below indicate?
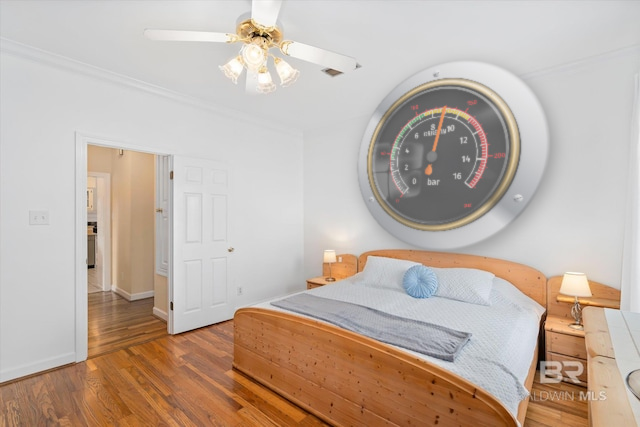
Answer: {"value": 9, "unit": "bar"}
